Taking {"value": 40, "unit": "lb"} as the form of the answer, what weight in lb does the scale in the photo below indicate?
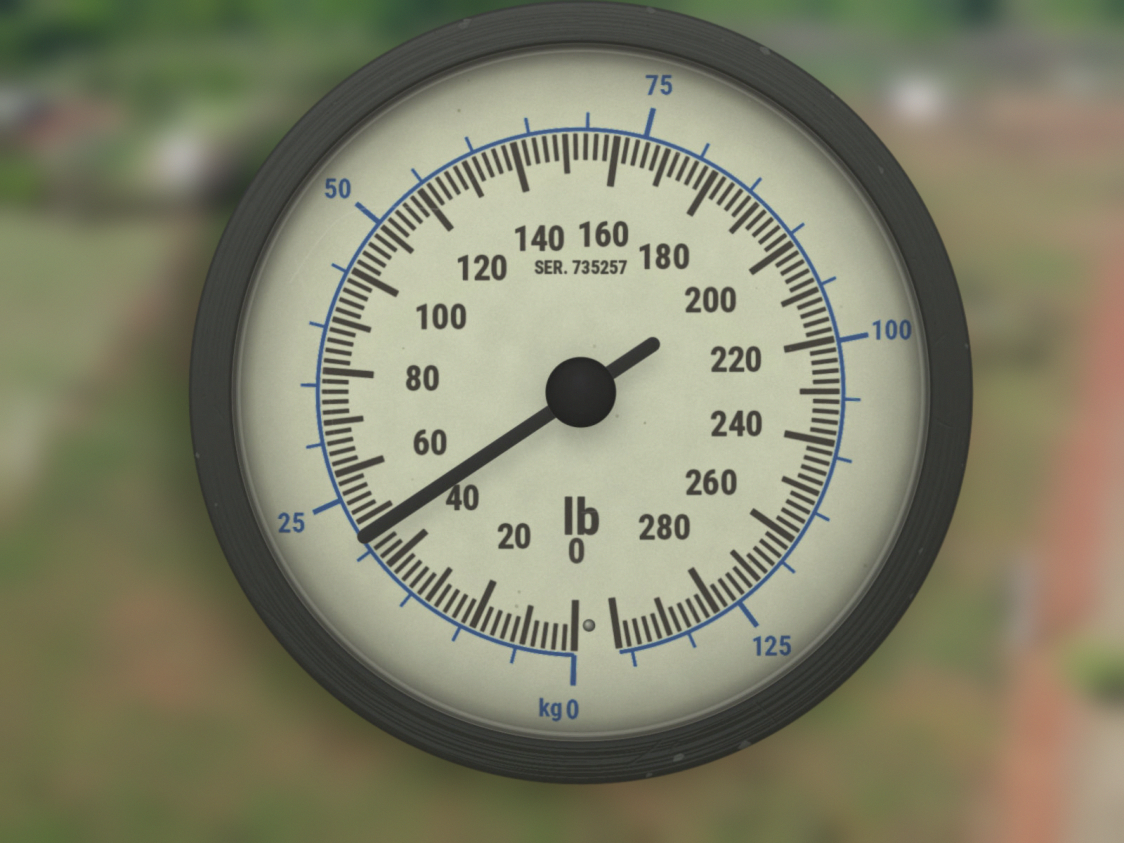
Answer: {"value": 47, "unit": "lb"}
